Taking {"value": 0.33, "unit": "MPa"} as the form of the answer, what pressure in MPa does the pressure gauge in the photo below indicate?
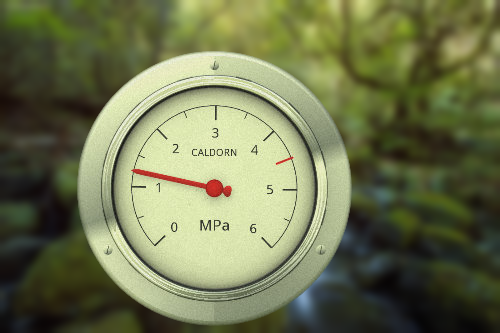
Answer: {"value": 1.25, "unit": "MPa"}
